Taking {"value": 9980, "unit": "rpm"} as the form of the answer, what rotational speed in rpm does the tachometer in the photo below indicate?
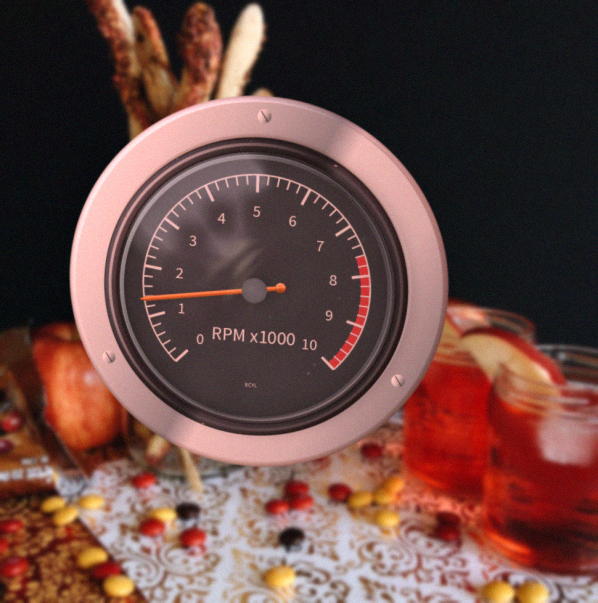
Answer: {"value": 1400, "unit": "rpm"}
